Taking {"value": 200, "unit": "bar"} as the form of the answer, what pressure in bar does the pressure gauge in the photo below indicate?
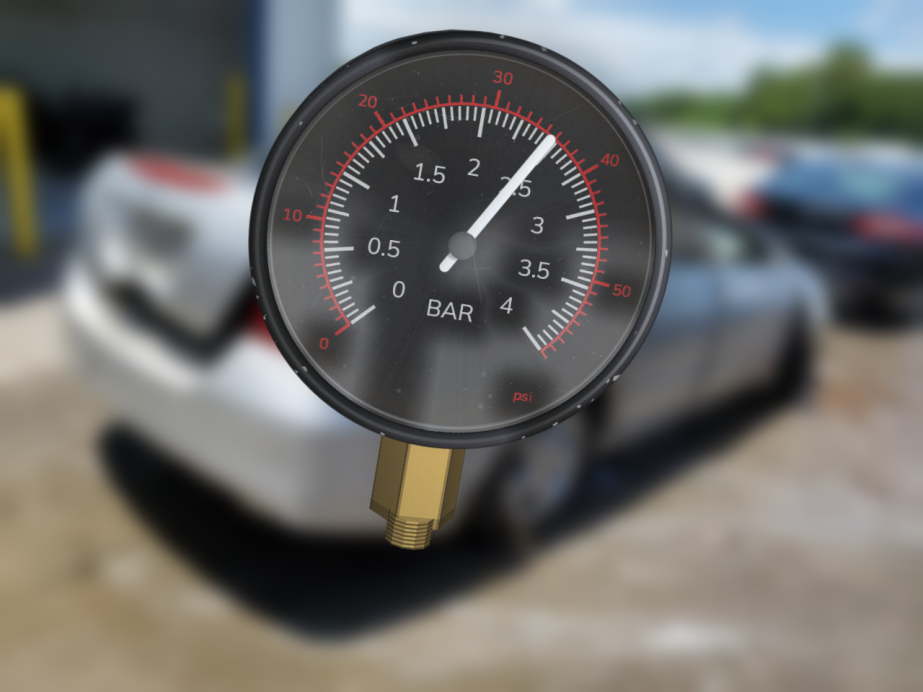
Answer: {"value": 2.45, "unit": "bar"}
